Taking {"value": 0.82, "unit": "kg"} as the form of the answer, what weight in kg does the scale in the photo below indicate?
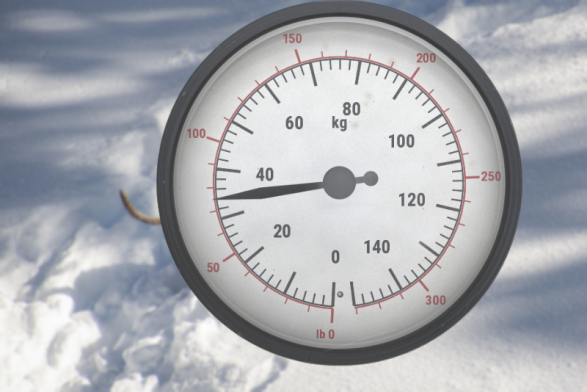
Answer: {"value": 34, "unit": "kg"}
